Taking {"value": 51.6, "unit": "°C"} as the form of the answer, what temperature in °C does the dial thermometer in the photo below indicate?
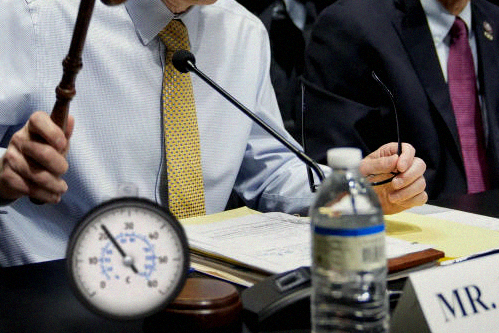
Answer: {"value": 22, "unit": "°C"}
